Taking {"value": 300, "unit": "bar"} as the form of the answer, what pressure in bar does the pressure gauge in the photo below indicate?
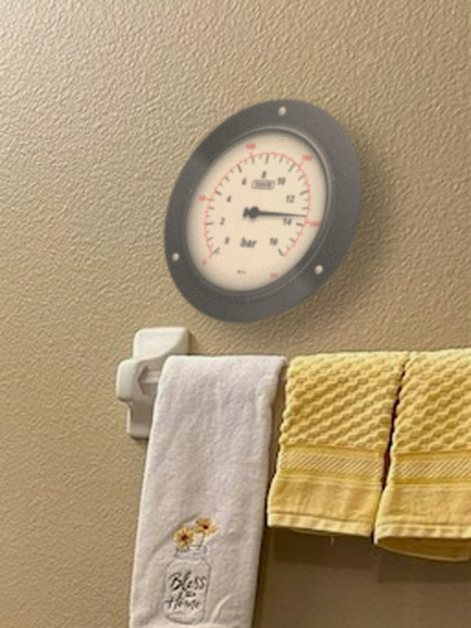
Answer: {"value": 13.5, "unit": "bar"}
